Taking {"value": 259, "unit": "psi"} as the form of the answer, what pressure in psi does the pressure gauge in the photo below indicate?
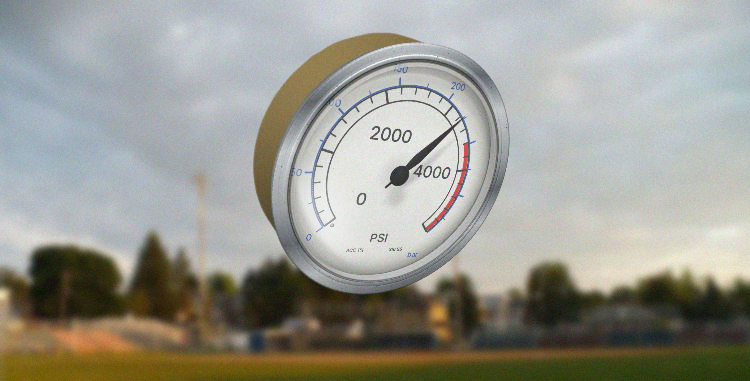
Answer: {"value": 3200, "unit": "psi"}
